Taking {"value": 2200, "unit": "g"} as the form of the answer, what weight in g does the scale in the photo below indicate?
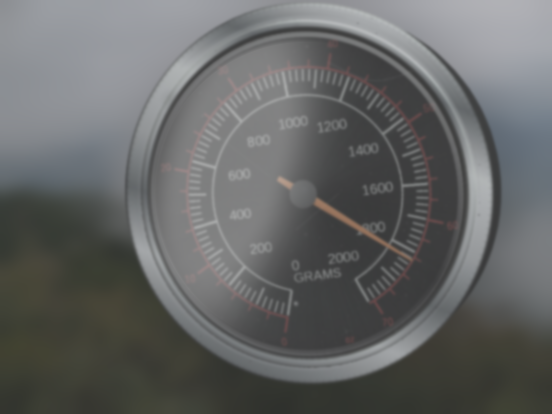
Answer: {"value": 1820, "unit": "g"}
